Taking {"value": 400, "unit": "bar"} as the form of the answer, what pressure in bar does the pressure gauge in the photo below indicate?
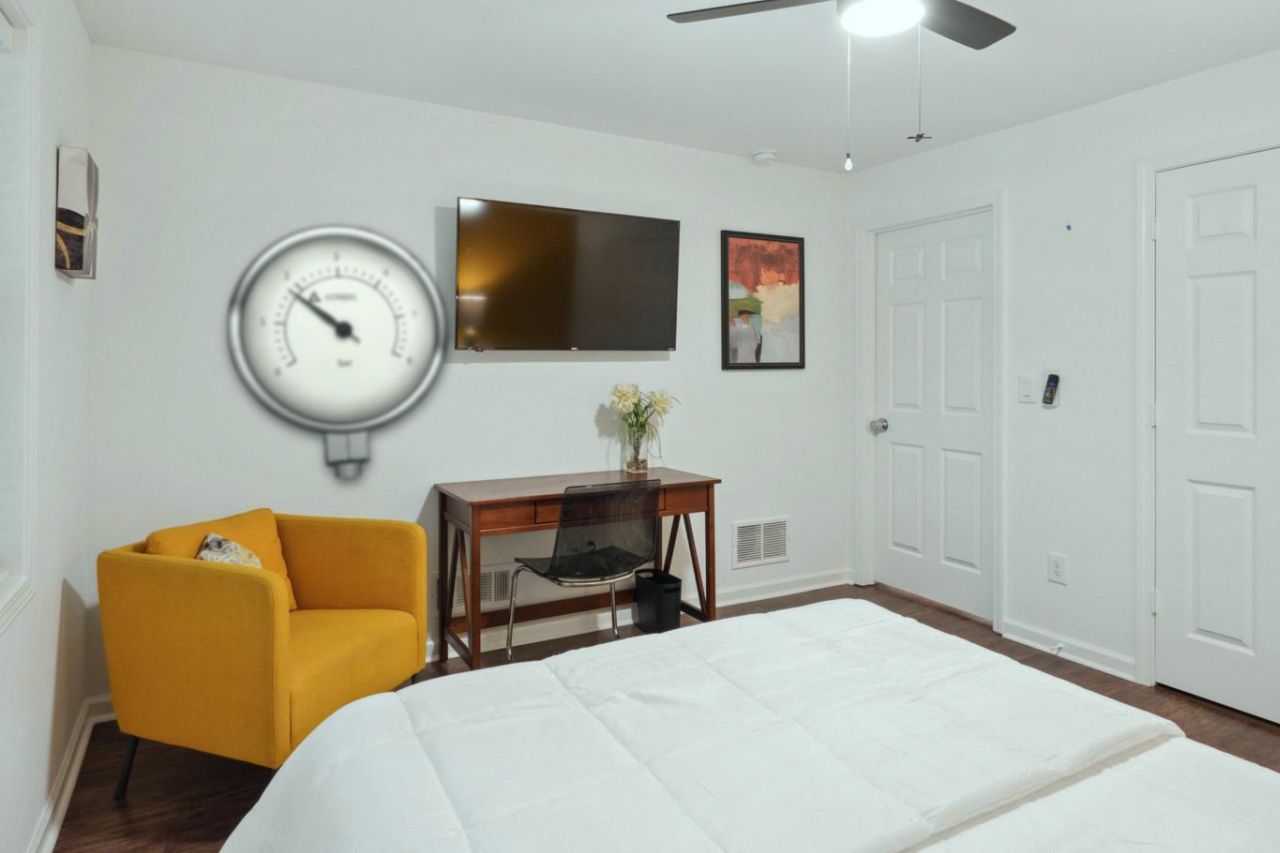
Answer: {"value": 1.8, "unit": "bar"}
